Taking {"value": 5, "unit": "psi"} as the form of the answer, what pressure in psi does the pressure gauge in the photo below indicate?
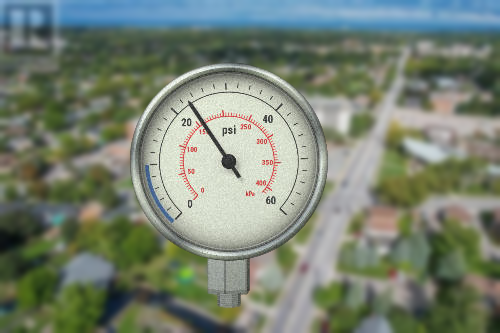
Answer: {"value": 23, "unit": "psi"}
